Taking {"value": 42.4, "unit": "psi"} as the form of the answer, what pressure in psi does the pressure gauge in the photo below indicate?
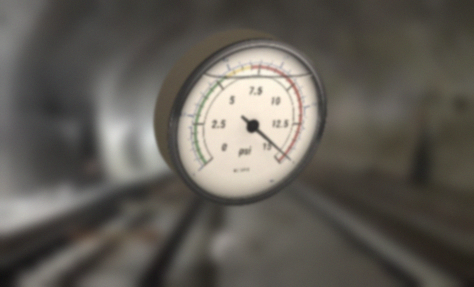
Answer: {"value": 14.5, "unit": "psi"}
